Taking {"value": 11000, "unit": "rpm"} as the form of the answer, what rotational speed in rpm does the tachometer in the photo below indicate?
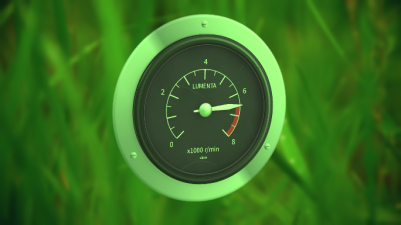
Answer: {"value": 6500, "unit": "rpm"}
